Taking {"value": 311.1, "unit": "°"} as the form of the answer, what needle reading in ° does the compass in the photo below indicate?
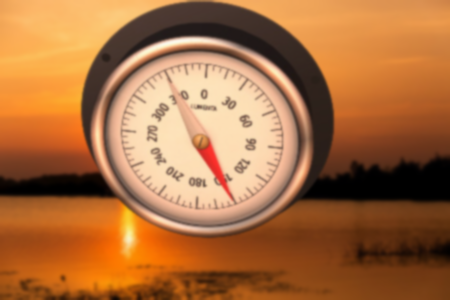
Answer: {"value": 150, "unit": "°"}
